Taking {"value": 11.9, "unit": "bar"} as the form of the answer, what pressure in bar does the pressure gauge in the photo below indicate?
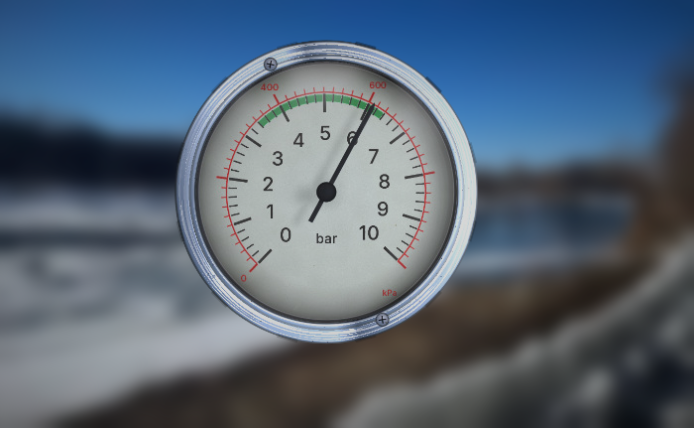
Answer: {"value": 6.1, "unit": "bar"}
